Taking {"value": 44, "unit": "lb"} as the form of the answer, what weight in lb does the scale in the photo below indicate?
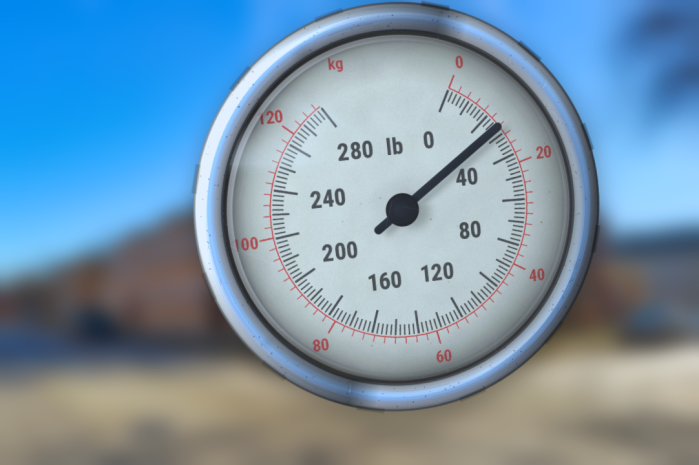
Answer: {"value": 26, "unit": "lb"}
